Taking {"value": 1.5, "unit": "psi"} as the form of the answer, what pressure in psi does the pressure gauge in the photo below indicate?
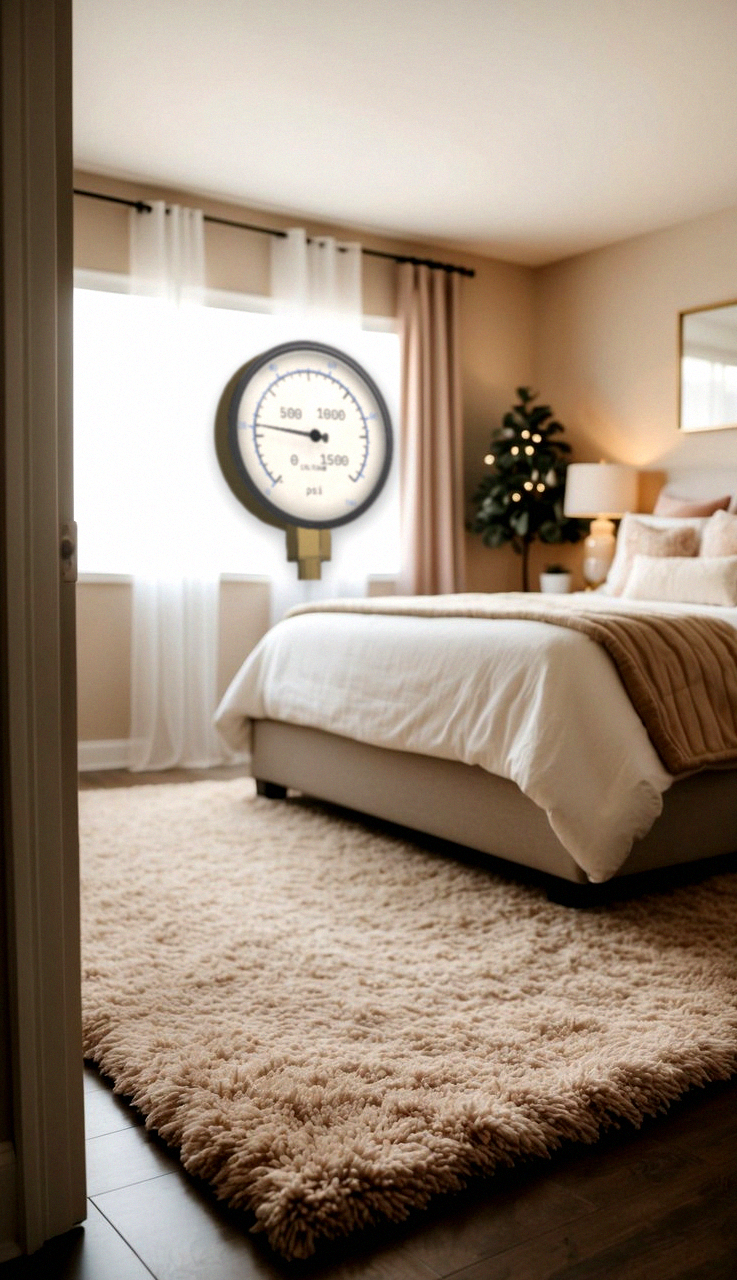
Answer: {"value": 300, "unit": "psi"}
